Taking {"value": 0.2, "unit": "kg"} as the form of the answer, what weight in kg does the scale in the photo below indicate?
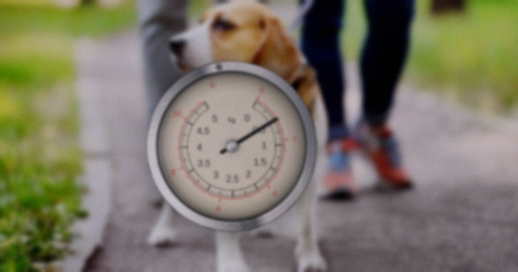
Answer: {"value": 0.5, "unit": "kg"}
